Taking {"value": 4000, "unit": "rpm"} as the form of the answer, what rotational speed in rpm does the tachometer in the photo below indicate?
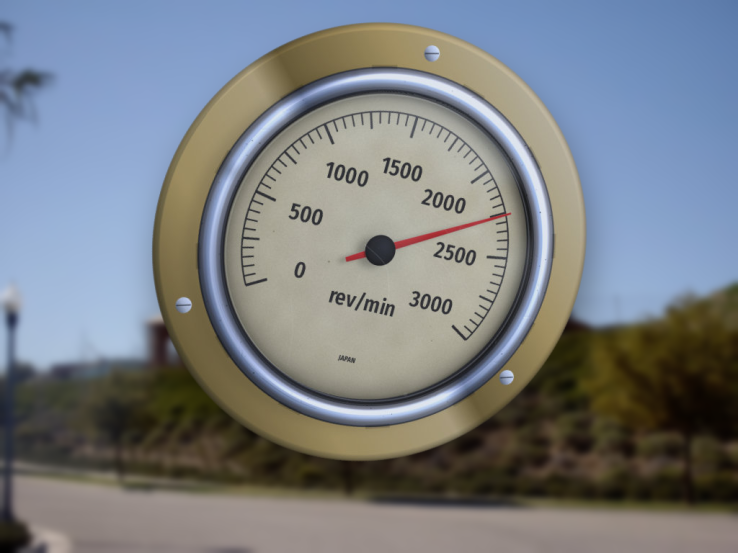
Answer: {"value": 2250, "unit": "rpm"}
